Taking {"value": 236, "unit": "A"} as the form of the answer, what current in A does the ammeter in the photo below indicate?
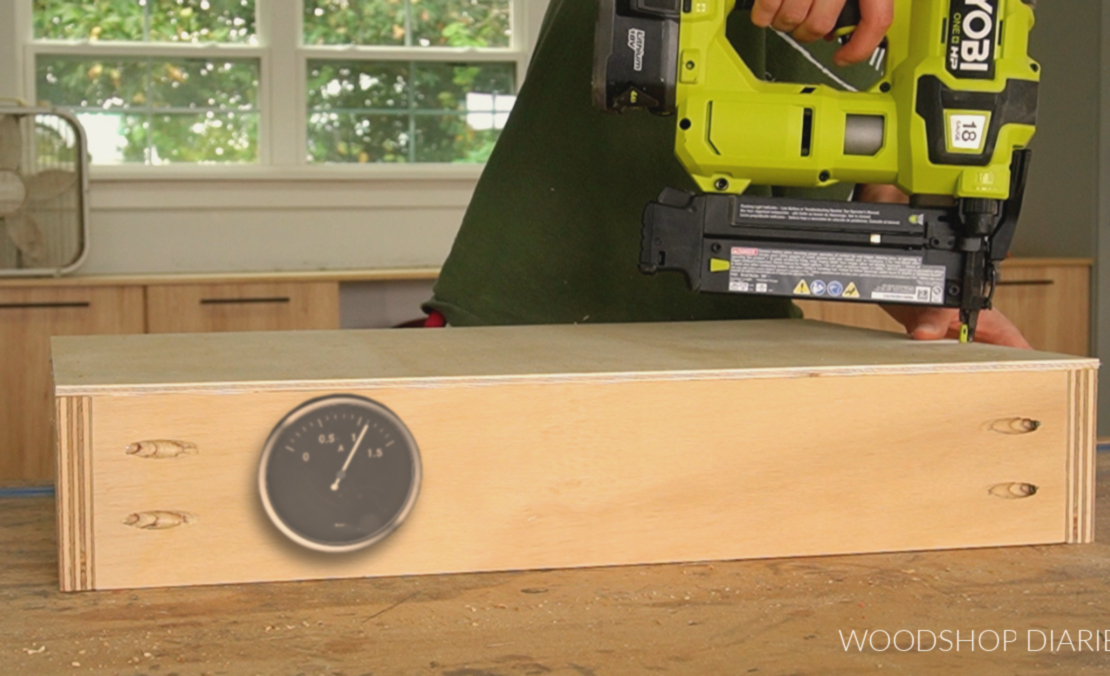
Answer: {"value": 1.1, "unit": "A"}
